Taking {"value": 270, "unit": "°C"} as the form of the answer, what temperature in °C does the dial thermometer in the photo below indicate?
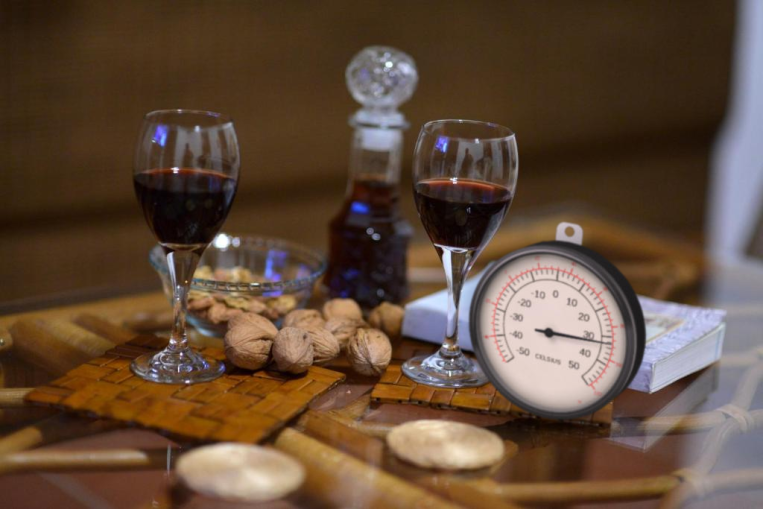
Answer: {"value": 32, "unit": "°C"}
